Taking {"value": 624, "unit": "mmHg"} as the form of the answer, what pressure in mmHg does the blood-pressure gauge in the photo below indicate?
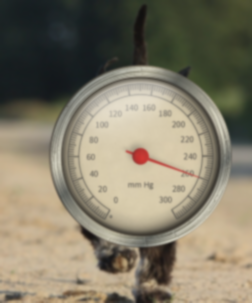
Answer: {"value": 260, "unit": "mmHg"}
